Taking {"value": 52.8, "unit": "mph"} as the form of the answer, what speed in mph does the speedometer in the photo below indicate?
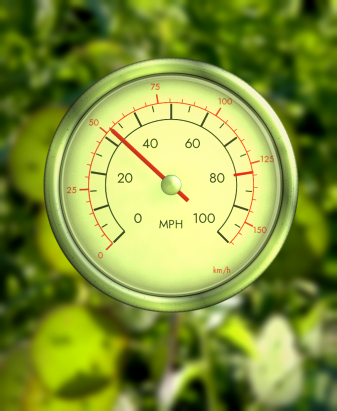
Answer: {"value": 32.5, "unit": "mph"}
